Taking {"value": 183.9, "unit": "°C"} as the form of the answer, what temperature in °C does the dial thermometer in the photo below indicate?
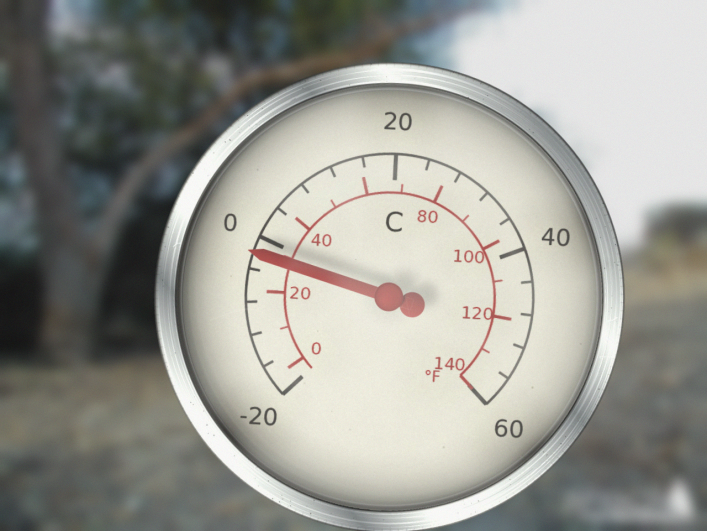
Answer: {"value": -2, "unit": "°C"}
